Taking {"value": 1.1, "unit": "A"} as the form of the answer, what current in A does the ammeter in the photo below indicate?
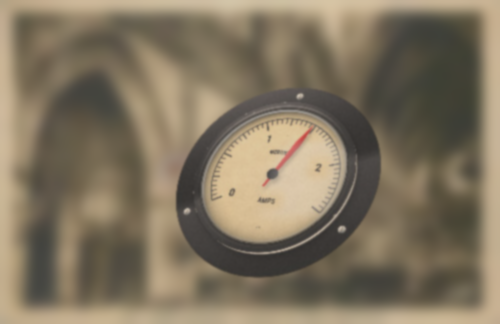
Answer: {"value": 1.5, "unit": "A"}
